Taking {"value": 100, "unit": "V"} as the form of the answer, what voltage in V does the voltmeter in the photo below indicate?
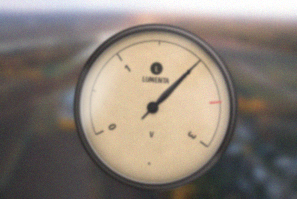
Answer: {"value": 2, "unit": "V"}
